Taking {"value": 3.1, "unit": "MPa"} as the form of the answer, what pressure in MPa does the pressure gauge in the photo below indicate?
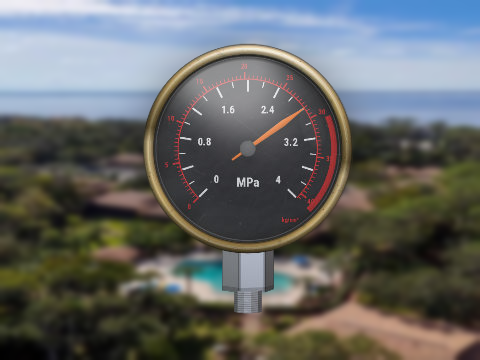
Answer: {"value": 2.8, "unit": "MPa"}
